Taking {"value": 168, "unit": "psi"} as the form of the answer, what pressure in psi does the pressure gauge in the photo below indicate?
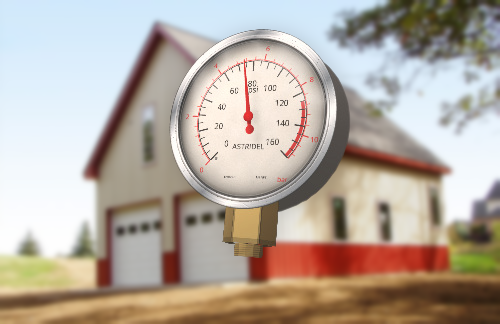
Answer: {"value": 75, "unit": "psi"}
